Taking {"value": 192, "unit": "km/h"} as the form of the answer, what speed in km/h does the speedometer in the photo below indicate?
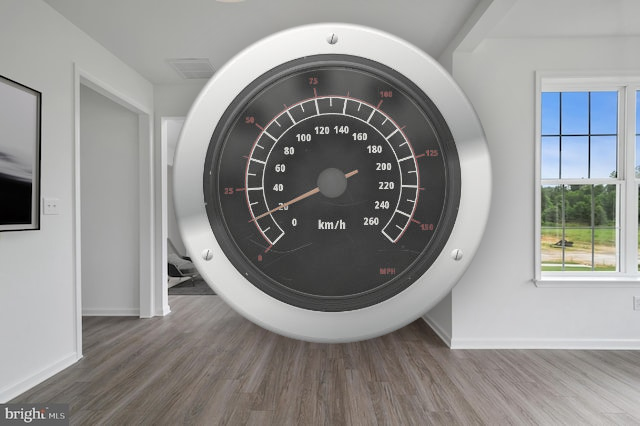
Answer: {"value": 20, "unit": "km/h"}
